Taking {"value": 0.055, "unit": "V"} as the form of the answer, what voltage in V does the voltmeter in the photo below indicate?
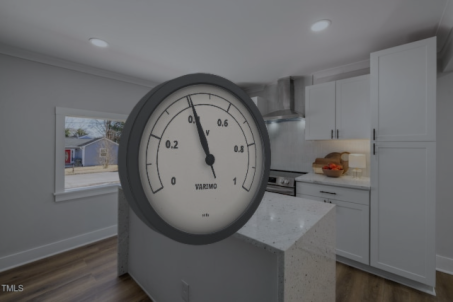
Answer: {"value": 0.4, "unit": "V"}
